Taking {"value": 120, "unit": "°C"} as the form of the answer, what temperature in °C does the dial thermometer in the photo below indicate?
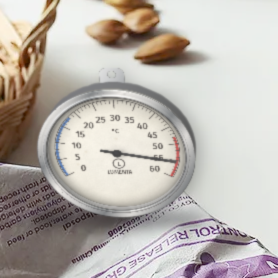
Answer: {"value": 55, "unit": "°C"}
